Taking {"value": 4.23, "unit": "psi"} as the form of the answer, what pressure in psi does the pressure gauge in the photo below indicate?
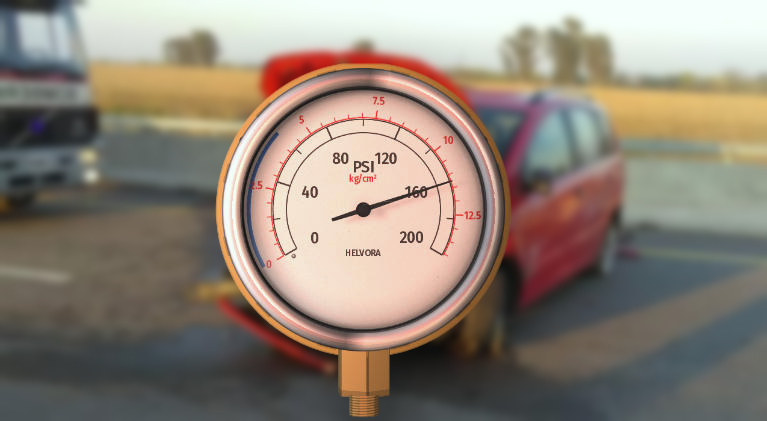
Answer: {"value": 160, "unit": "psi"}
